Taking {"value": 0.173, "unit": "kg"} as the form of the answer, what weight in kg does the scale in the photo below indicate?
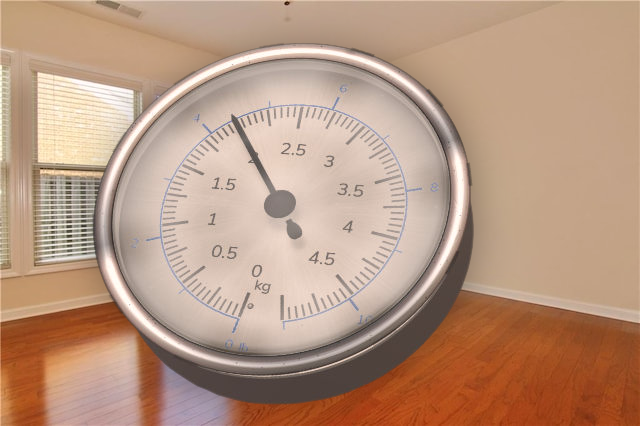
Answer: {"value": 2, "unit": "kg"}
